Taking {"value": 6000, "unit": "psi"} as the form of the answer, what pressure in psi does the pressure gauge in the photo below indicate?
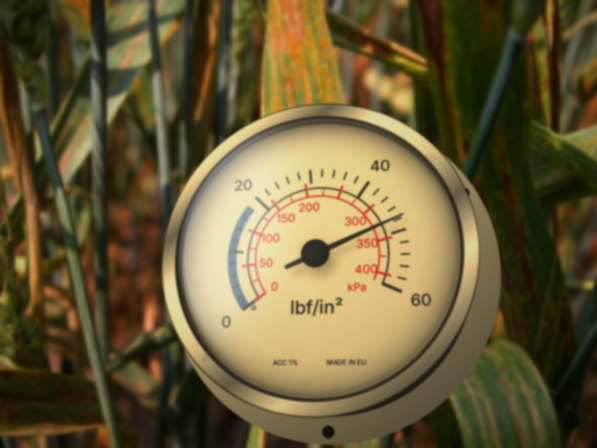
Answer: {"value": 48, "unit": "psi"}
